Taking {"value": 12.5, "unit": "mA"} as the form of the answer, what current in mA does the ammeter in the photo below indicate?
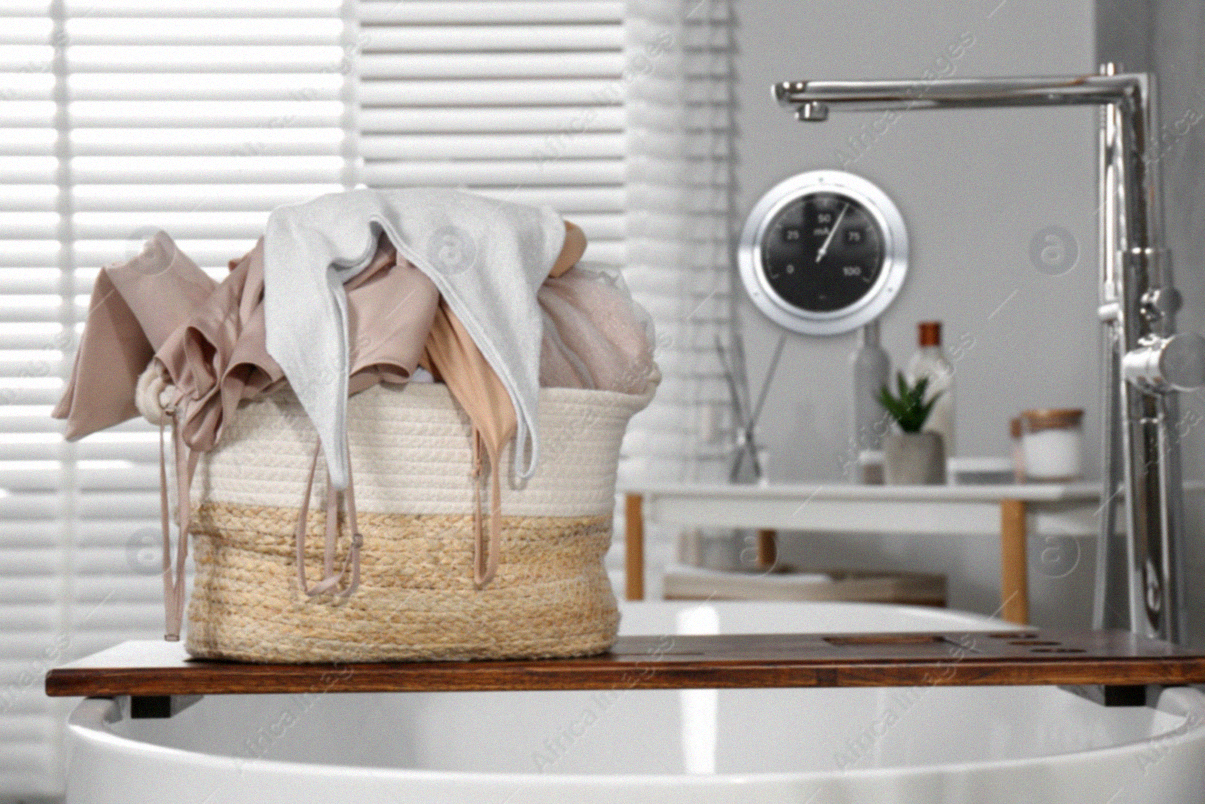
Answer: {"value": 60, "unit": "mA"}
